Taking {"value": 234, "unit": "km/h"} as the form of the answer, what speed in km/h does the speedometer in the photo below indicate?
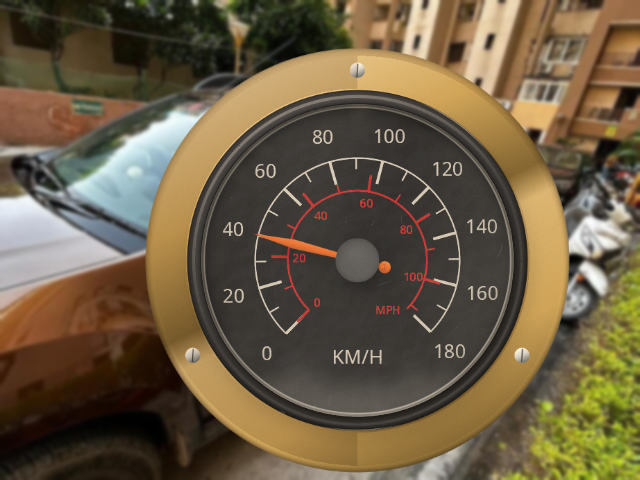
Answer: {"value": 40, "unit": "km/h"}
